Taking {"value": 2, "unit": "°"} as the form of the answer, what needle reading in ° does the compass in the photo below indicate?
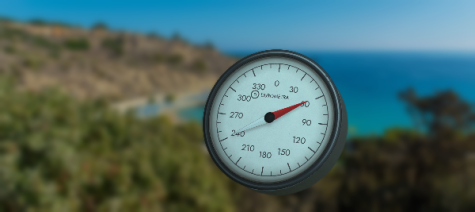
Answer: {"value": 60, "unit": "°"}
